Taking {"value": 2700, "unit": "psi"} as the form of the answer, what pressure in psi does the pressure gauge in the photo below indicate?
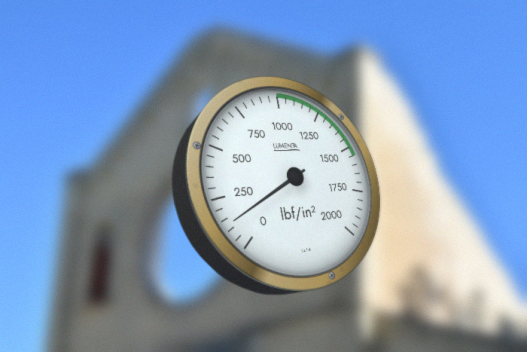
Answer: {"value": 125, "unit": "psi"}
